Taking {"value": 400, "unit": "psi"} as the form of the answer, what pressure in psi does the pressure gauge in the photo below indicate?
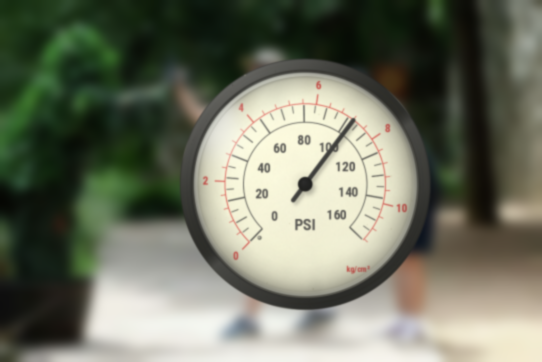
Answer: {"value": 102.5, "unit": "psi"}
